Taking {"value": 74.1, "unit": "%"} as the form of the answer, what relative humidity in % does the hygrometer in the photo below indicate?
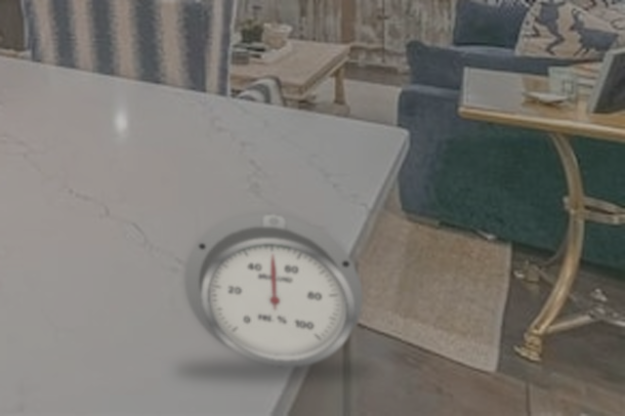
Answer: {"value": 50, "unit": "%"}
